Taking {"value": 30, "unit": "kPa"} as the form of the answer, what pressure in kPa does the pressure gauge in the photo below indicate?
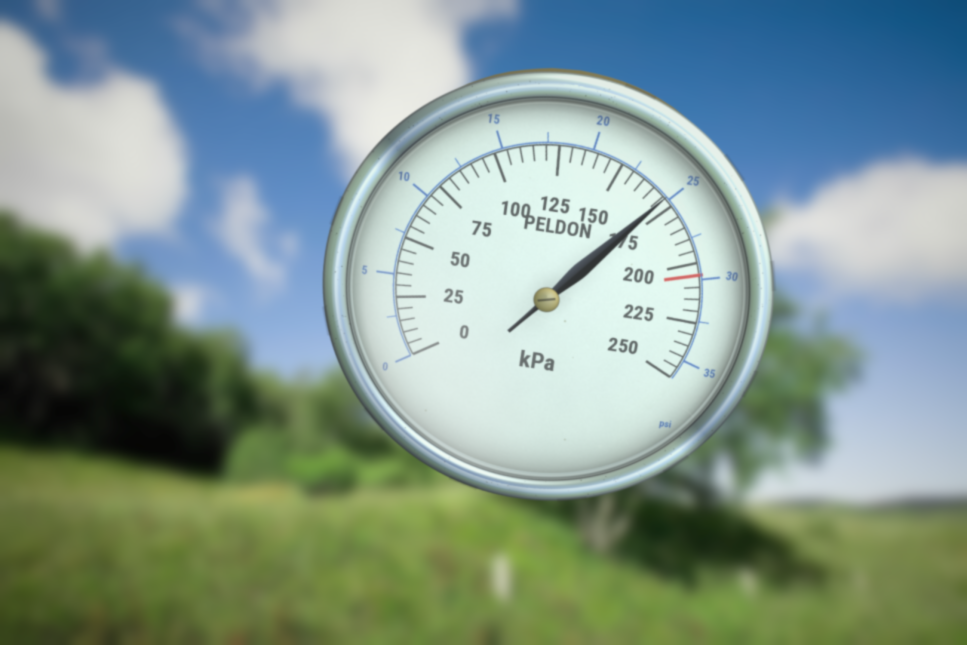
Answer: {"value": 170, "unit": "kPa"}
